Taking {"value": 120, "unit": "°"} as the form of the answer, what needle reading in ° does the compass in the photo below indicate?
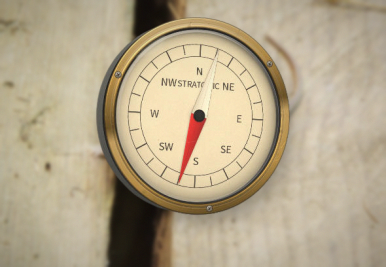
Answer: {"value": 195, "unit": "°"}
